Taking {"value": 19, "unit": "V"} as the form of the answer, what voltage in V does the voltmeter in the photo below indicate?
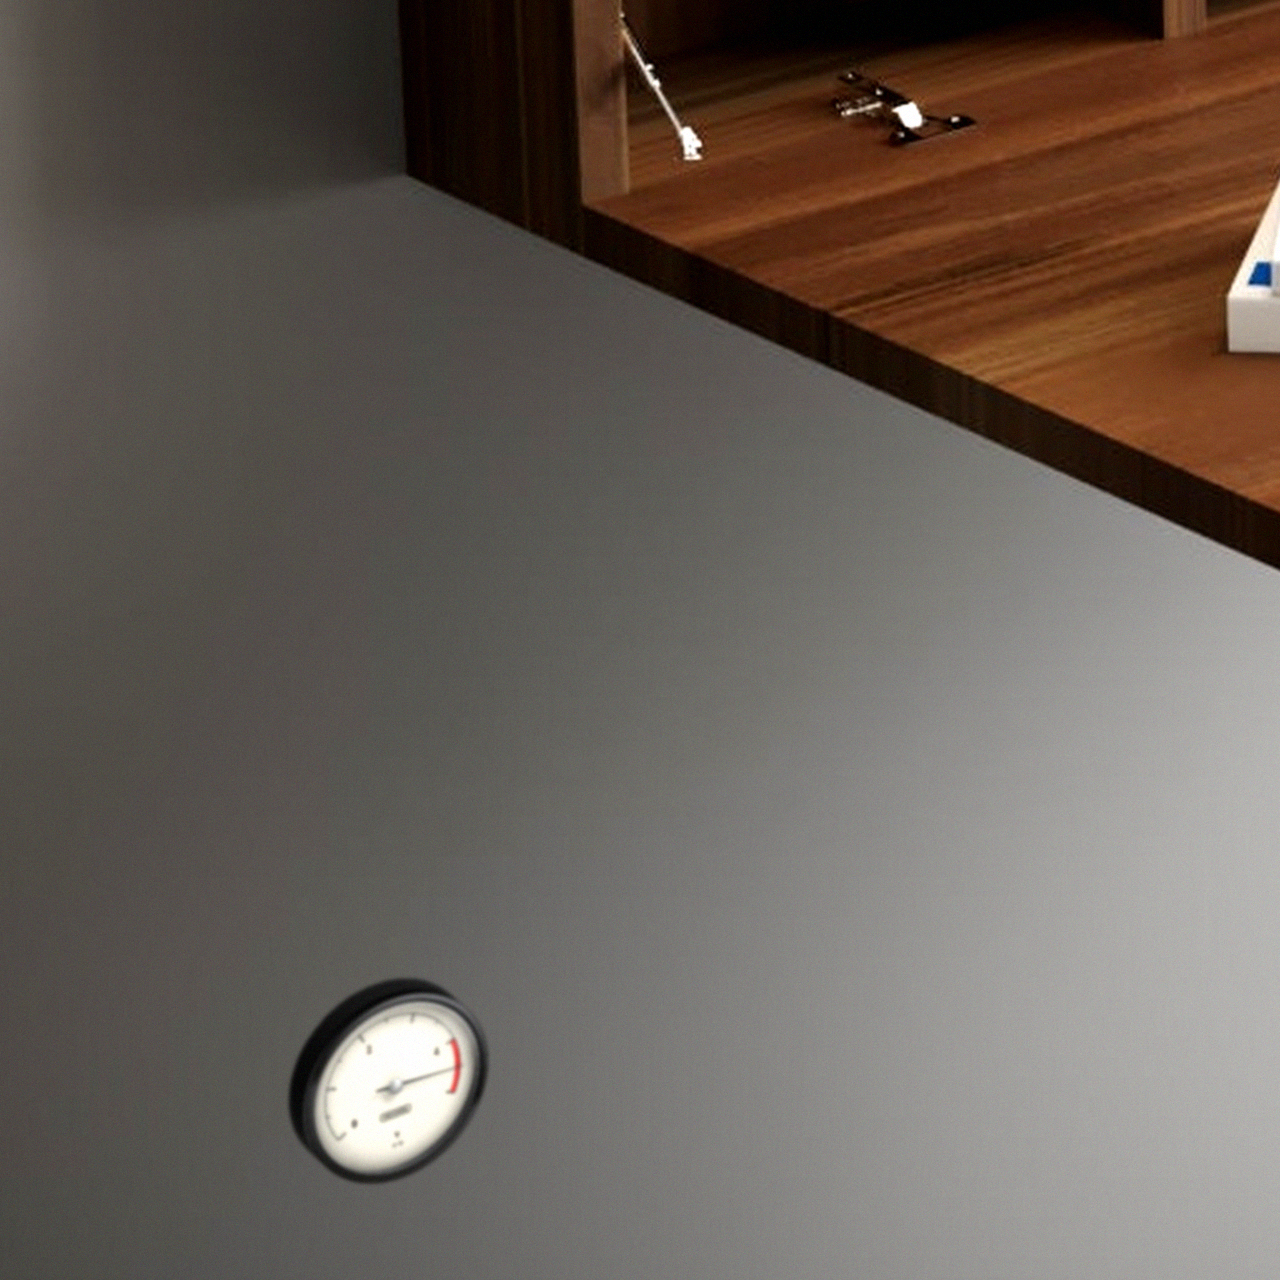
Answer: {"value": 4.5, "unit": "V"}
